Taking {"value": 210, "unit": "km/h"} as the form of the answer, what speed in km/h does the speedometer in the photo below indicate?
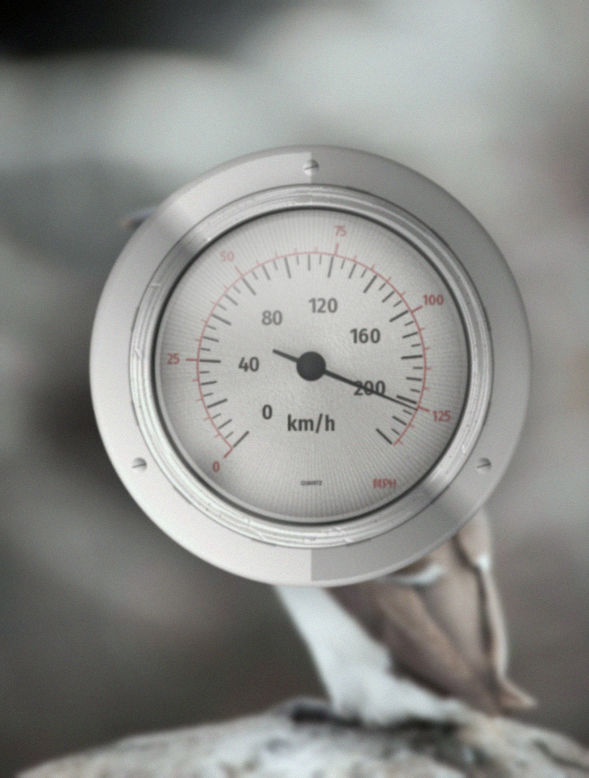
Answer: {"value": 202.5, "unit": "km/h"}
